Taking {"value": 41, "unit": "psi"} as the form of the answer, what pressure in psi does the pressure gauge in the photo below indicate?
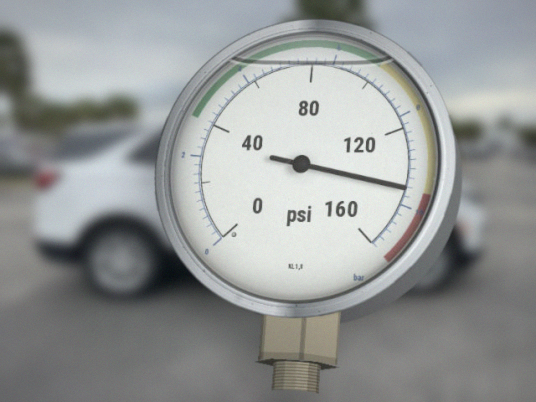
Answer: {"value": 140, "unit": "psi"}
